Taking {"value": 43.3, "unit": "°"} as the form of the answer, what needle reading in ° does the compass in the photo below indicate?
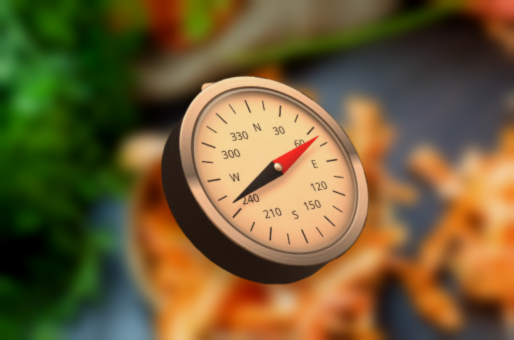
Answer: {"value": 67.5, "unit": "°"}
